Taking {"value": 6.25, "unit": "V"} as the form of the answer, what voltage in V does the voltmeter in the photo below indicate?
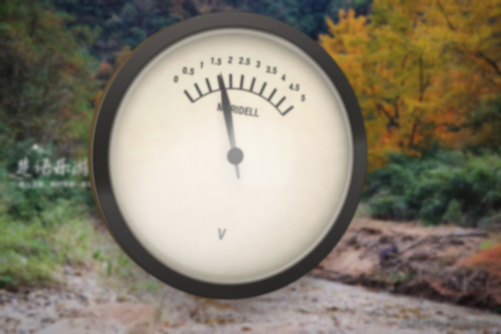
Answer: {"value": 1.5, "unit": "V"}
